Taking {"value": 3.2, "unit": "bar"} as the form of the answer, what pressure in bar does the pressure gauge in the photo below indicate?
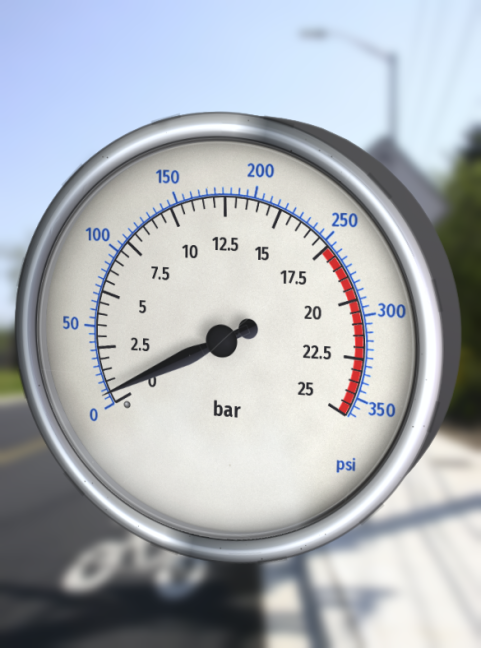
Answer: {"value": 0.5, "unit": "bar"}
